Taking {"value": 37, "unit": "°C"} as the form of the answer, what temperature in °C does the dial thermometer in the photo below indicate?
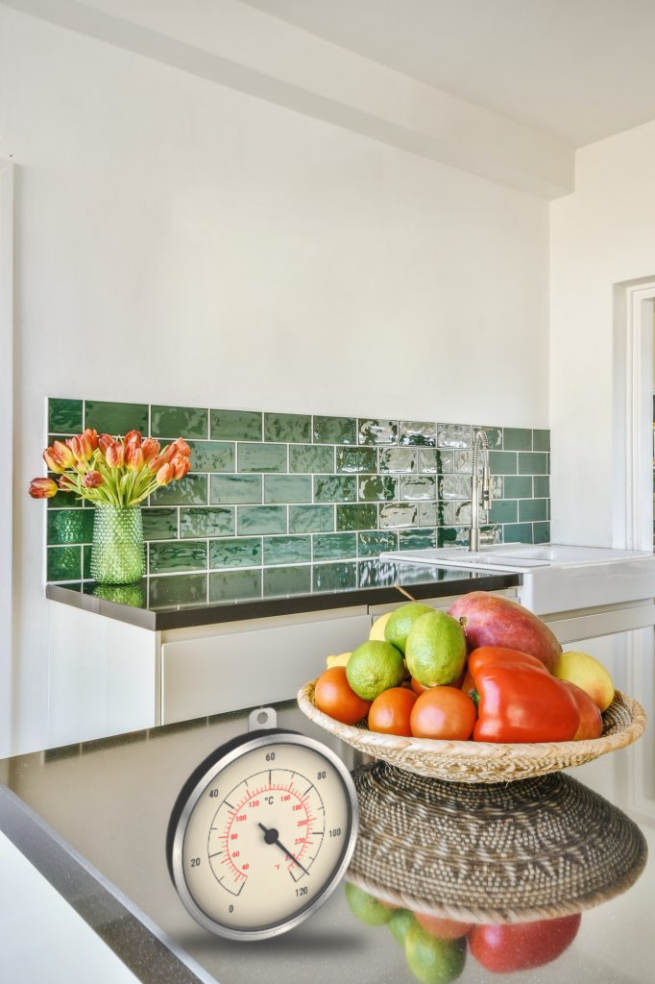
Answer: {"value": 115, "unit": "°C"}
